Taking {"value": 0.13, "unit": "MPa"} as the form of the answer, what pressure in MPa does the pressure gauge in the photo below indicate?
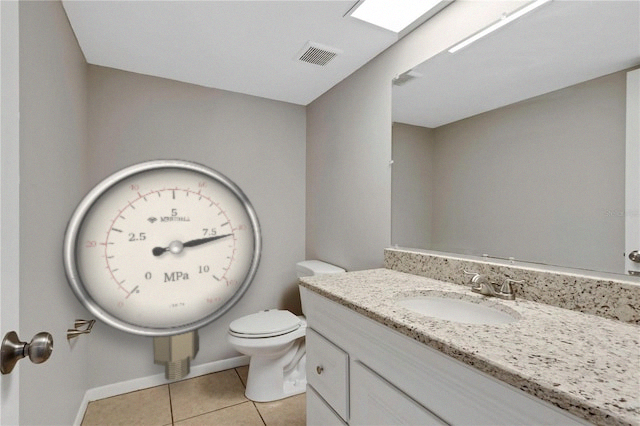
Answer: {"value": 8, "unit": "MPa"}
